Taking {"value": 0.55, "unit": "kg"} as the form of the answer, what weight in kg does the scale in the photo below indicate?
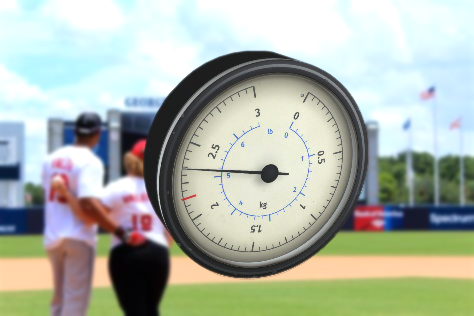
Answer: {"value": 2.35, "unit": "kg"}
